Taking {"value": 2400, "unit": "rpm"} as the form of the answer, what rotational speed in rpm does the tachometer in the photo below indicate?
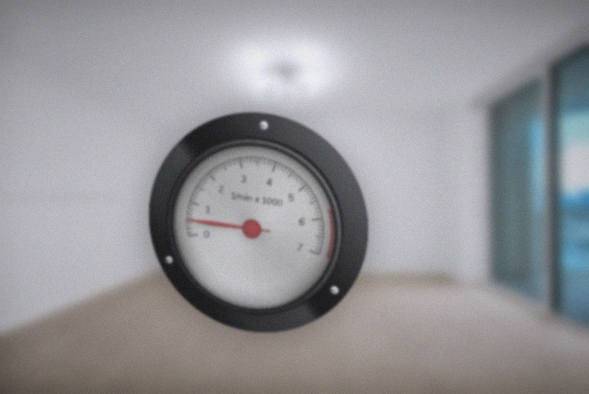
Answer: {"value": 500, "unit": "rpm"}
